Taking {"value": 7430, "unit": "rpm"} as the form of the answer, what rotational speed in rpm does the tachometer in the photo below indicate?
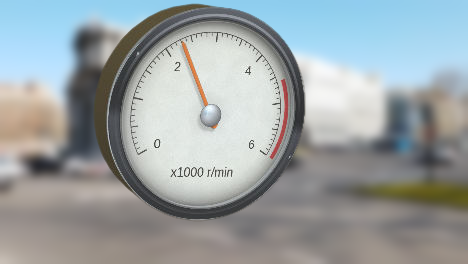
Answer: {"value": 2300, "unit": "rpm"}
